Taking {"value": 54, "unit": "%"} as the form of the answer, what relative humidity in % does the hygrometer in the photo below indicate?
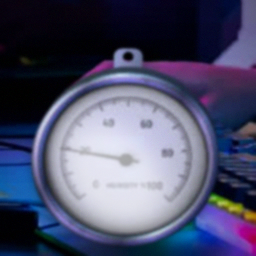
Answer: {"value": 20, "unit": "%"}
